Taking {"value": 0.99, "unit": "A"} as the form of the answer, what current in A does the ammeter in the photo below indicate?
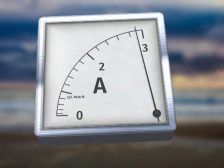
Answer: {"value": 2.9, "unit": "A"}
